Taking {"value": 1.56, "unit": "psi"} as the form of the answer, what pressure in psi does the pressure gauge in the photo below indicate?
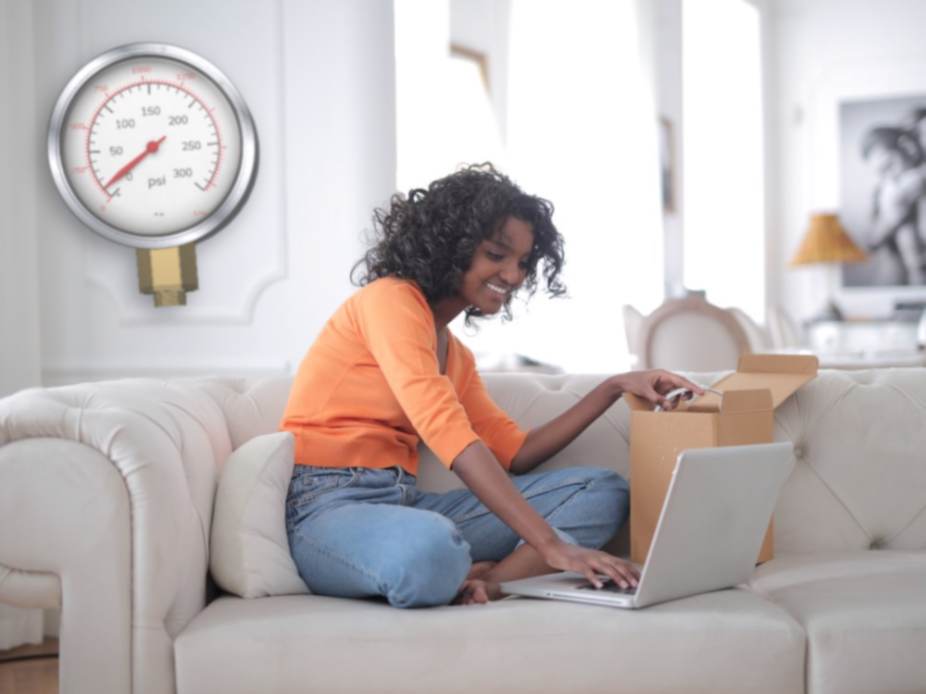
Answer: {"value": 10, "unit": "psi"}
